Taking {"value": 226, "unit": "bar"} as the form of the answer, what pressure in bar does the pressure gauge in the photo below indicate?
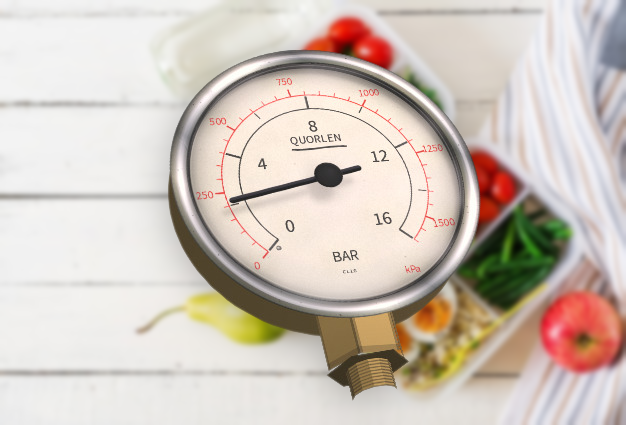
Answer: {"value": 2, "unit": "bar"}
